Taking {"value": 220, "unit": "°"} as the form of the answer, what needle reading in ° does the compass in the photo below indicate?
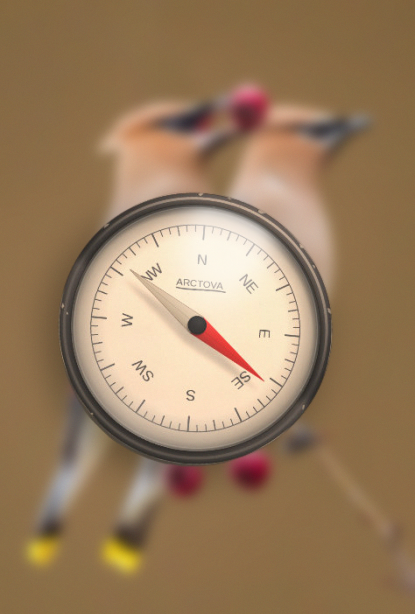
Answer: {"value": 125, "unit": "°"}
